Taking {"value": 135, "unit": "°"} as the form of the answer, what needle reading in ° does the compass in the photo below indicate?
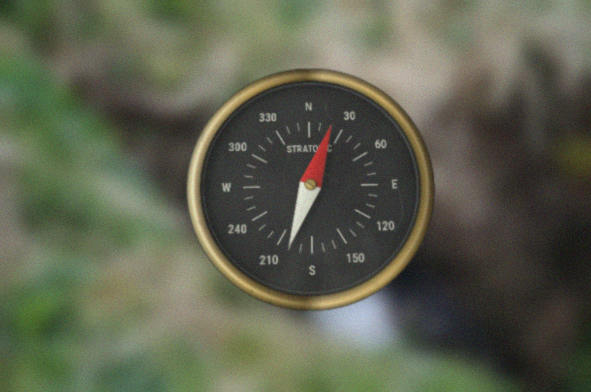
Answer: {"value": 20, "unit": "°"}
